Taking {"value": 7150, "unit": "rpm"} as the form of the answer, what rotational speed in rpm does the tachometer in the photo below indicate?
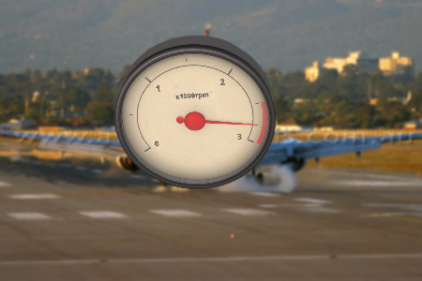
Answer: {"value": 2750, "unit": "rpm"}
